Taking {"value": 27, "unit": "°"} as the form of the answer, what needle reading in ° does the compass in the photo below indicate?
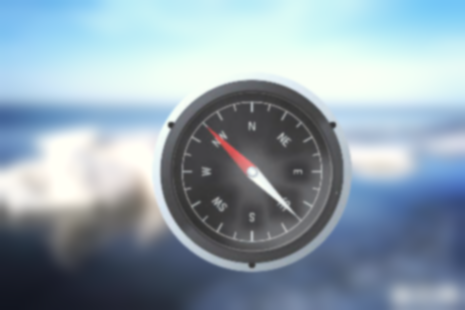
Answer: {"value": 315, "unit": "°"}
